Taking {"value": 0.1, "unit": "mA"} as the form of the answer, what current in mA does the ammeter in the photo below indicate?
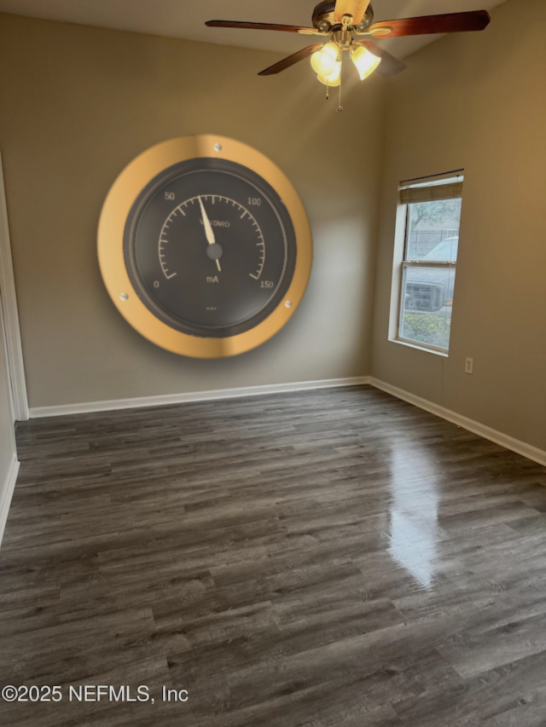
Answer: {"value": 65, "unit": "mA"}
